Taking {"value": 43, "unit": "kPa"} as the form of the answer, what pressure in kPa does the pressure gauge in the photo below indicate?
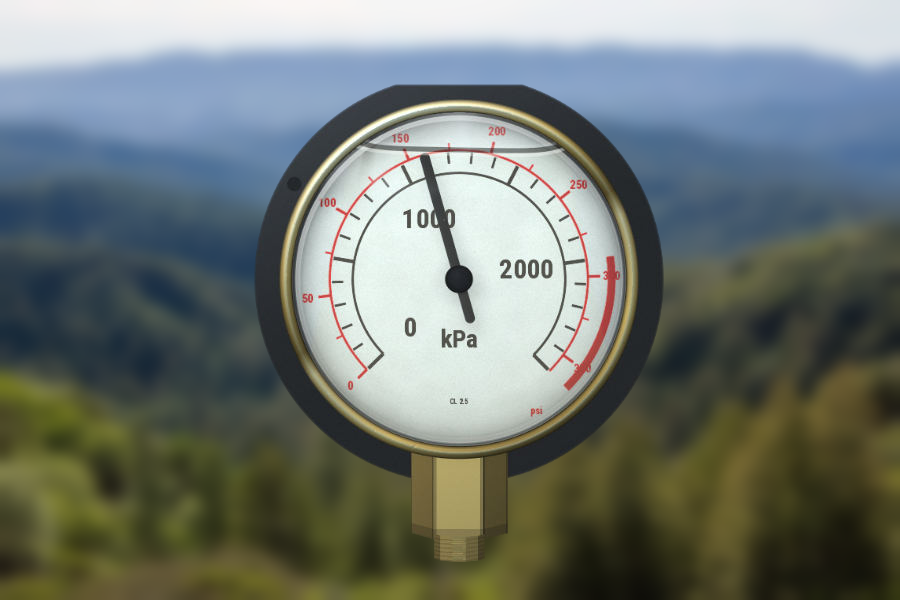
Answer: {"value": 1100, "unit": "kPa"}
